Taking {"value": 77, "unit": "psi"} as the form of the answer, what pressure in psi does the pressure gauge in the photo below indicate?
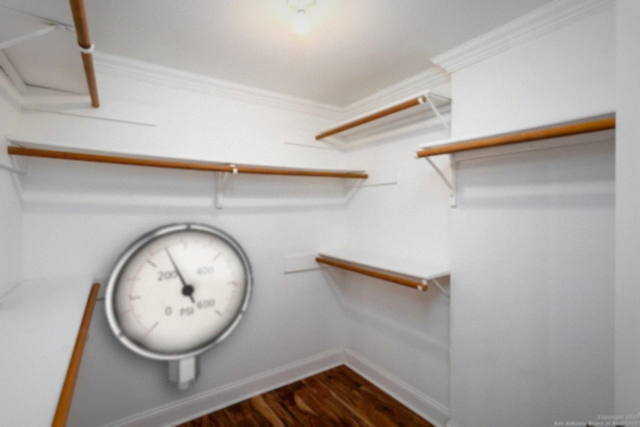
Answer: {"value": 250, "unit": "psi"}
